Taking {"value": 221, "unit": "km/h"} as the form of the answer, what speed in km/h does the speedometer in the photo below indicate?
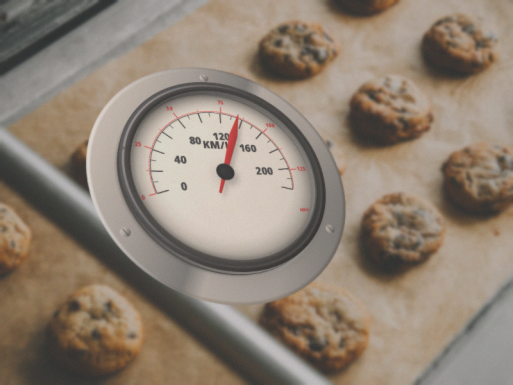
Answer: {"value": 135, "unit": "km/h"}
